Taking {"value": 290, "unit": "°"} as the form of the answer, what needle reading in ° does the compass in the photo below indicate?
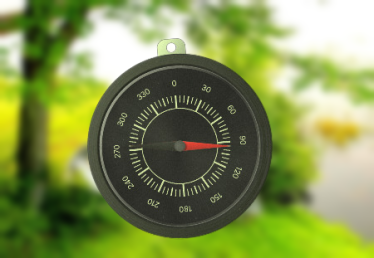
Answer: {"value": 95, "unit": "°"}
